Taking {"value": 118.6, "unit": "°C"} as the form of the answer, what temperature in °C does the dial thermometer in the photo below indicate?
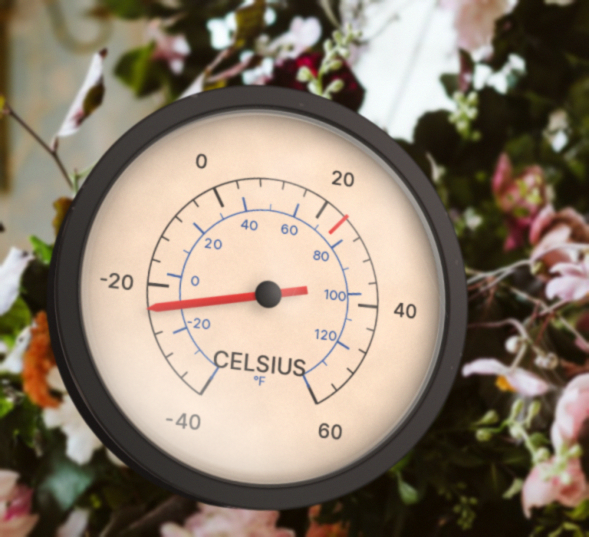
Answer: {"value": -24, "unit": "°C"}
